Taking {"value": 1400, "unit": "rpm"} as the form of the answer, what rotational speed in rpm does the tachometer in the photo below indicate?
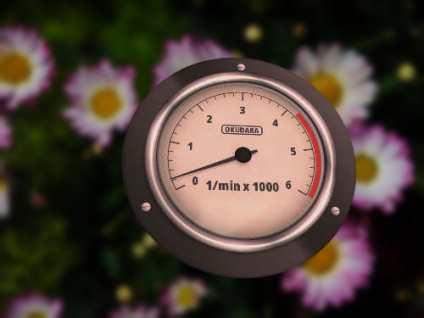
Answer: {"value": 200, "unit": "rpm"}
